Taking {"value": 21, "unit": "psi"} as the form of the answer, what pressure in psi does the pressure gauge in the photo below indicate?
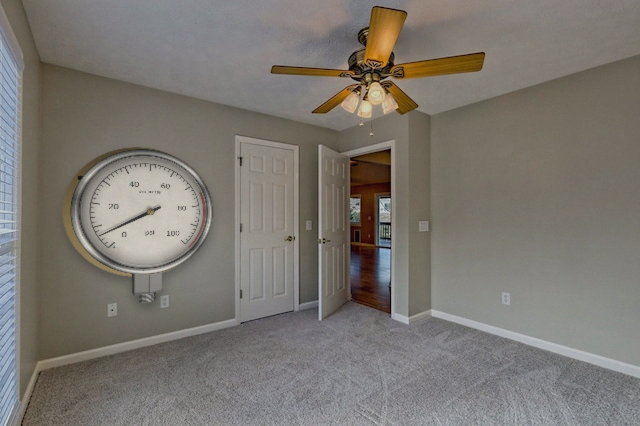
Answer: {"value": 6, "unit": "psi"}
